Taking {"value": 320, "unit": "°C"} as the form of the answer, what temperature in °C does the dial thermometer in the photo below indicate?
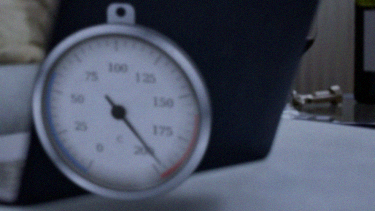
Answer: {"value": 195, "unit": "°C"}
